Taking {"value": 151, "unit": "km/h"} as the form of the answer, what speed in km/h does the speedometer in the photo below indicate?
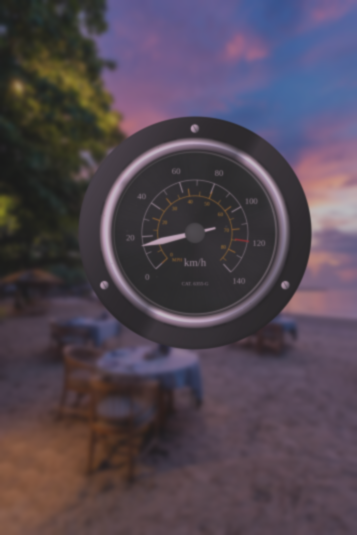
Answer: {"value": 15, "unit": "km/h"}
